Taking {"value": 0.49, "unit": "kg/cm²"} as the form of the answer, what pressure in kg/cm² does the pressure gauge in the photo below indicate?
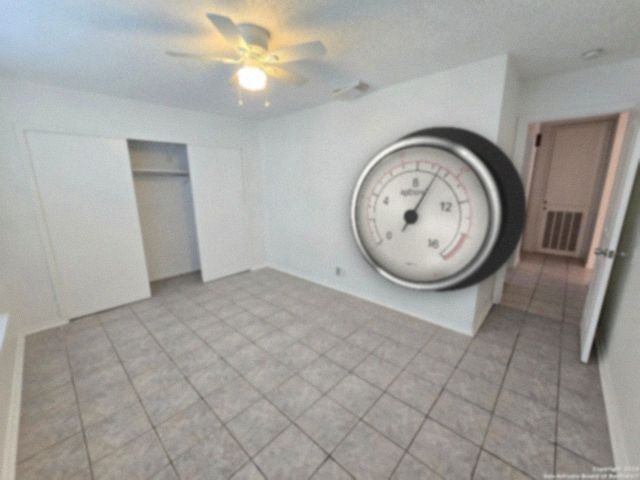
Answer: {"value": 9.5, "unit": "kg/cm²"}
